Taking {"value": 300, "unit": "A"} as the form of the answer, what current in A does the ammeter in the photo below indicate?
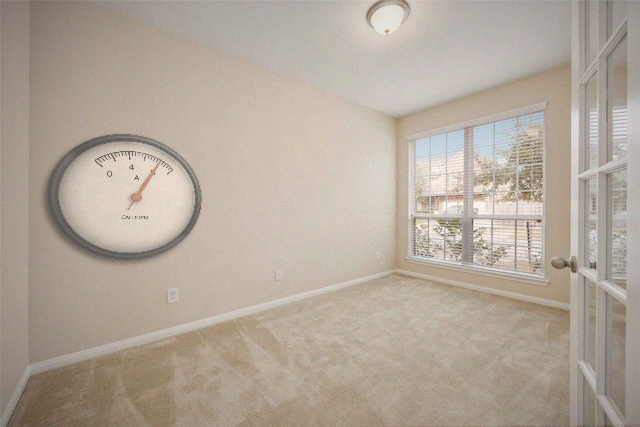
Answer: {"value": 8, "unit": "A"}
